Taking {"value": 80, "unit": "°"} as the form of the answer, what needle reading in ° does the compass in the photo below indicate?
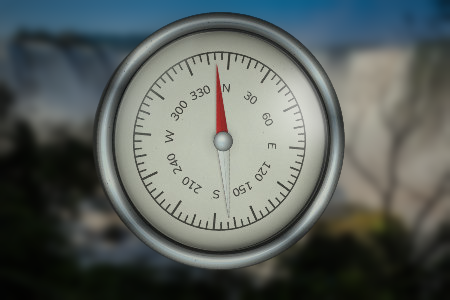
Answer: {"value": 350, "unit": "°"}
